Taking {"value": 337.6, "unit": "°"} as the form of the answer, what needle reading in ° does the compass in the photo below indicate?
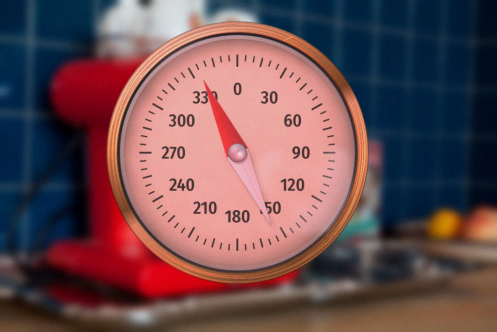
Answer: {"value": 335, "unit": "°"}
